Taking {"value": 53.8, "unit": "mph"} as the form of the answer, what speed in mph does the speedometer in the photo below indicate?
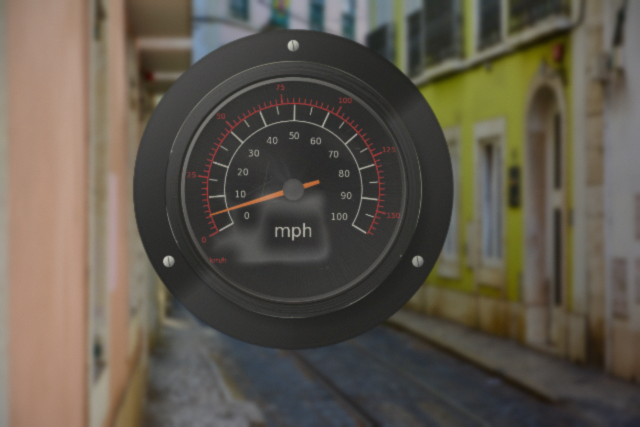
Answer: {"value": 5, "unit": "mph"}
